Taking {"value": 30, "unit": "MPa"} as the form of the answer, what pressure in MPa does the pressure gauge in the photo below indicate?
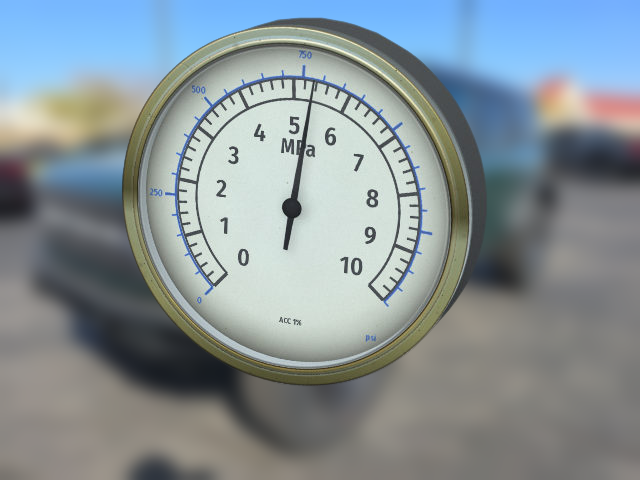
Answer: {"value": 5.4, "unit": "MPa"}
